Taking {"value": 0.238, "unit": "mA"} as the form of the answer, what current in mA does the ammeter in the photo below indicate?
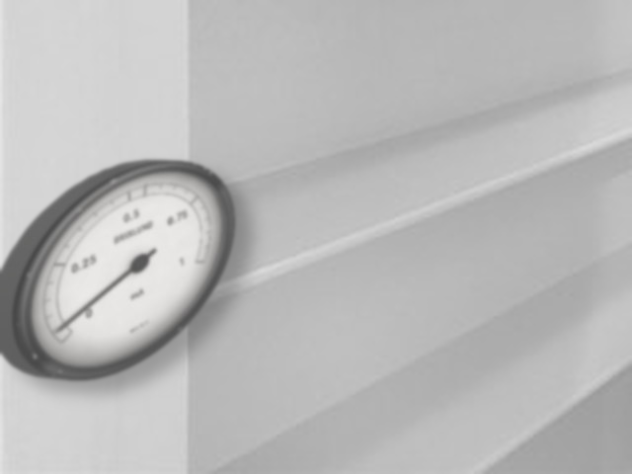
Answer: {"value": 0.05, "unit": "mA"}
